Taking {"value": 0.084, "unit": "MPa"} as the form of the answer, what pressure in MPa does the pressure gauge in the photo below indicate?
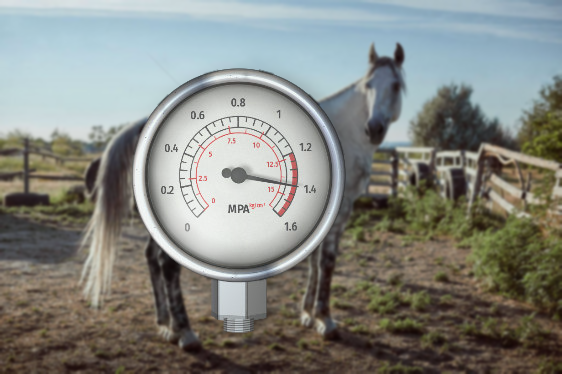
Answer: {"value": 1.4, "unit": "MPa"}
